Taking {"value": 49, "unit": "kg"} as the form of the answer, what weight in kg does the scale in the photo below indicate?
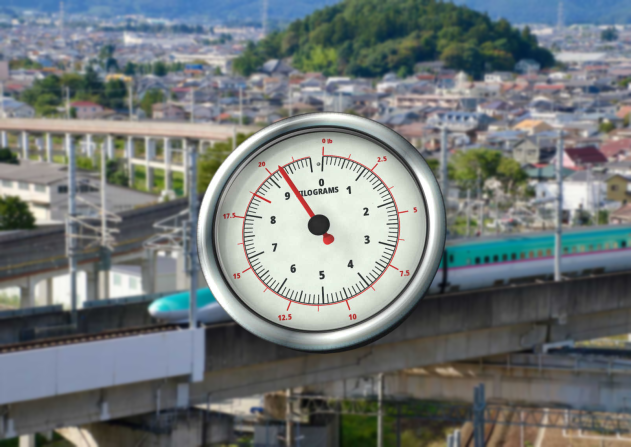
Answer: {"value": 9.3, "unit": "kg"}
